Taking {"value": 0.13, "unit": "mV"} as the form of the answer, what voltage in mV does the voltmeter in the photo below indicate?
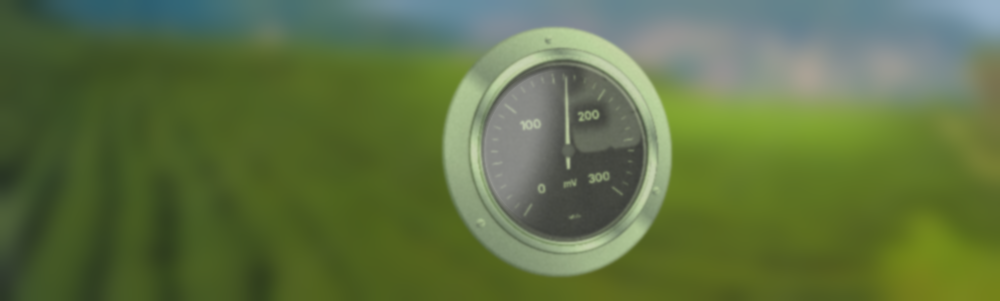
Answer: {"value": 160, "unit": "mV"}
